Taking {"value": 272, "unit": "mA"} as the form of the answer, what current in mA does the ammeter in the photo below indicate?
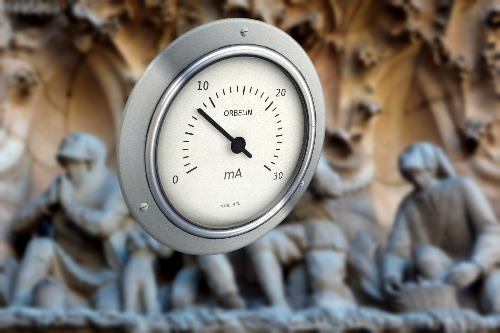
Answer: {"value": 8, "unit": "mA"}
